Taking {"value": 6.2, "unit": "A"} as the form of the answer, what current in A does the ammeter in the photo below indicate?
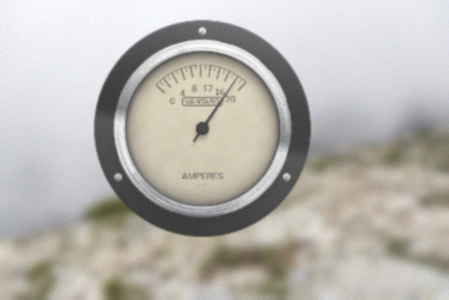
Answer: {"value": 18, "unit": "A"}
